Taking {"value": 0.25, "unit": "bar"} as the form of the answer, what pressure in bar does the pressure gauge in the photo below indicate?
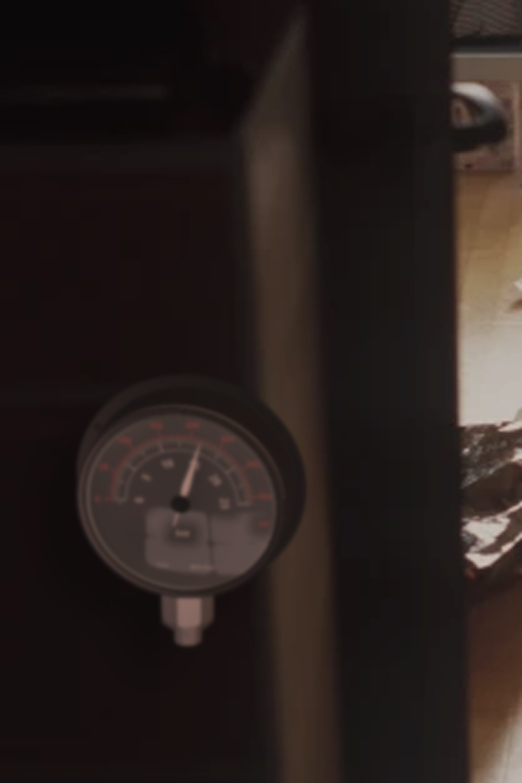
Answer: {"value": 15, "unit": "bar"}
